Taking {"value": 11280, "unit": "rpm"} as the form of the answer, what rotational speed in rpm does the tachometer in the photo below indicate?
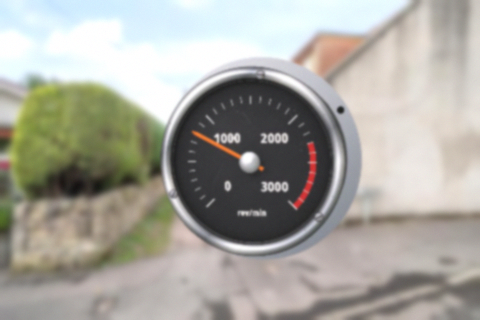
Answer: {"value": 800, "unit": "rpm"}
